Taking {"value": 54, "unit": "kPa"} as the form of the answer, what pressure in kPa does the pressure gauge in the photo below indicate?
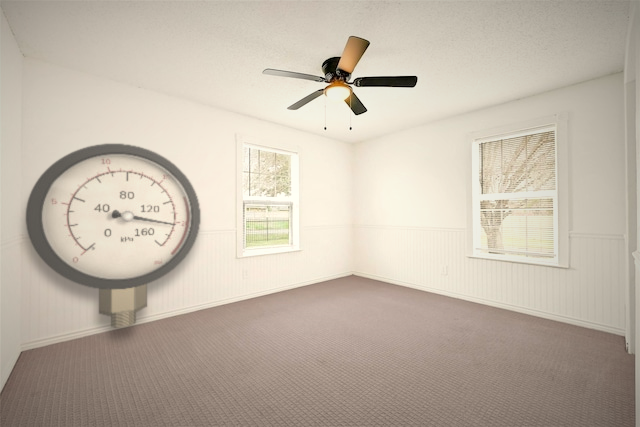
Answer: {"value": 140, "unit": "kPa"}
